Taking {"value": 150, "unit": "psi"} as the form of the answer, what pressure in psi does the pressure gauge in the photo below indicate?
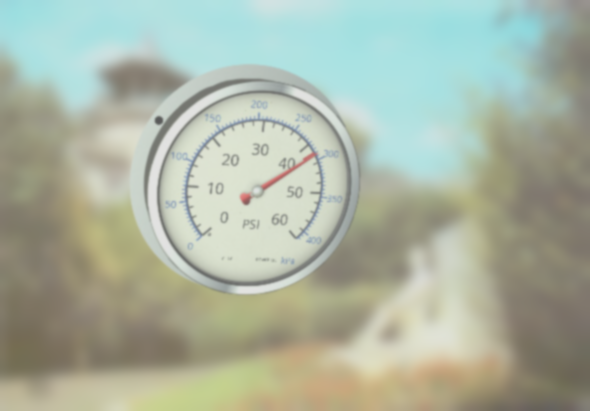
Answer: {"value": 42, "unit": "psi"}
